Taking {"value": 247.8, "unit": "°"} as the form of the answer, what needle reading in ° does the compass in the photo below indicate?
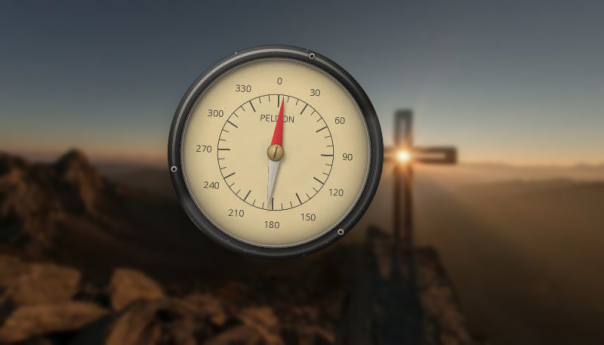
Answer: {"value": 5, "unit": "°"}
